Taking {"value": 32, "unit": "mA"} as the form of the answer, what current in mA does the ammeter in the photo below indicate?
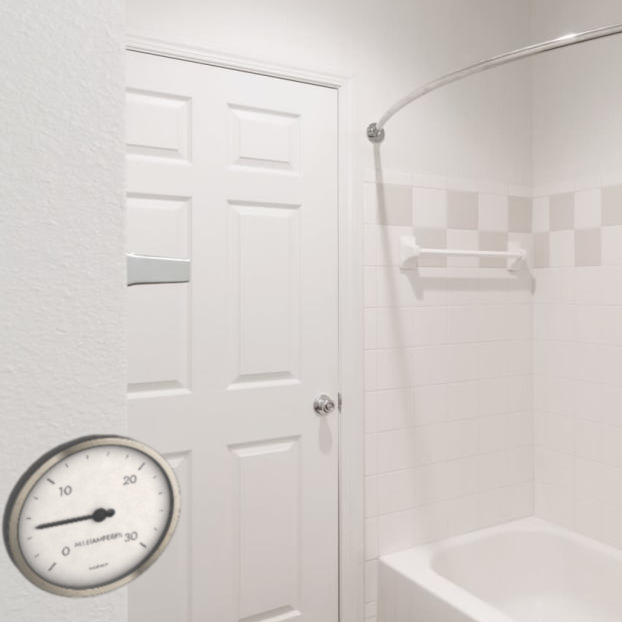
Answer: {"value": 5, "unit": "mA"}
